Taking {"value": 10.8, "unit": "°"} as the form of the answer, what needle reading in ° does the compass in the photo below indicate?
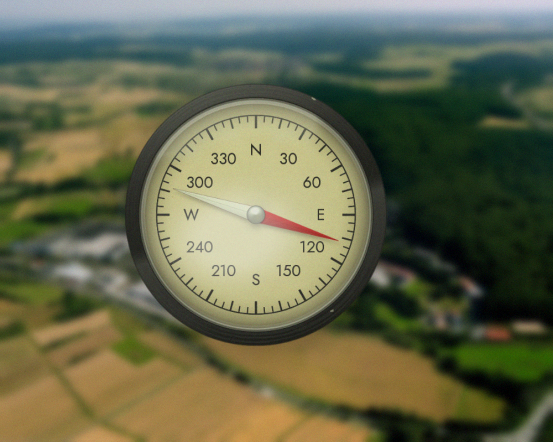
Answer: {"value": 107.5, "unit": "°"}
